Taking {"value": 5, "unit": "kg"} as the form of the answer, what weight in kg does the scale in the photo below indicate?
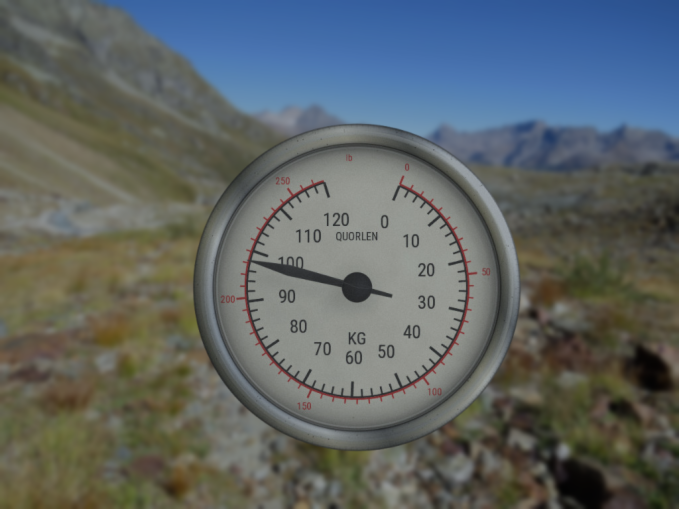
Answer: {"value": 98, "unit": "kg"}
